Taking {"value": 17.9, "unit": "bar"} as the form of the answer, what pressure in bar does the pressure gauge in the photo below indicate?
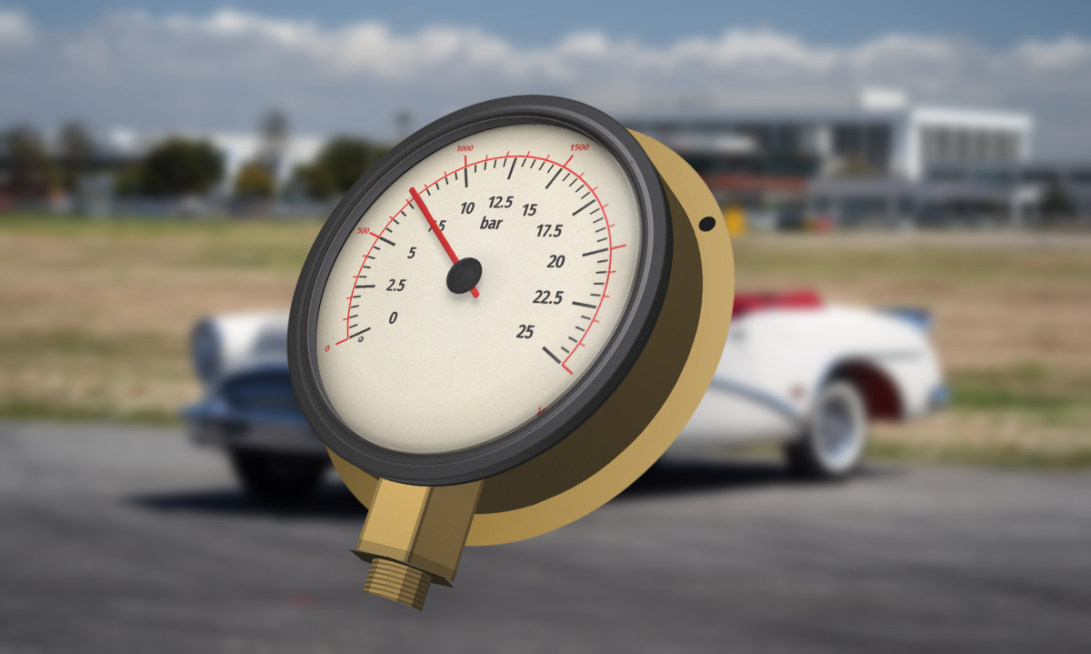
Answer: {"value": 7.5, "unit": "bar"}
